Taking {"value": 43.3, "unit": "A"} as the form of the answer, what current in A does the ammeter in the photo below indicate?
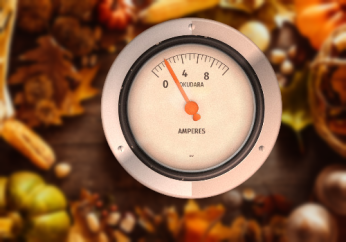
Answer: {"value": 2, "unit": "A"}
